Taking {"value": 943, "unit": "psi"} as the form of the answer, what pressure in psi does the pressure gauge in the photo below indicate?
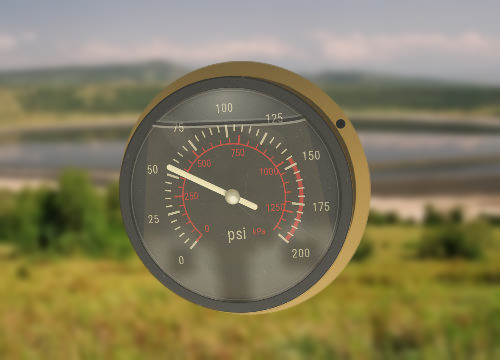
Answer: {"value": 55, "unit": "psi"}
